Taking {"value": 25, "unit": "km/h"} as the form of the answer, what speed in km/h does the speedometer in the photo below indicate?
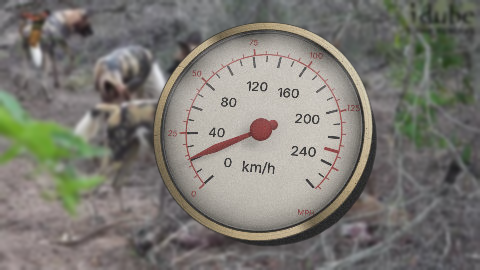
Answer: {"value": 20, "unit": "km/h"}
